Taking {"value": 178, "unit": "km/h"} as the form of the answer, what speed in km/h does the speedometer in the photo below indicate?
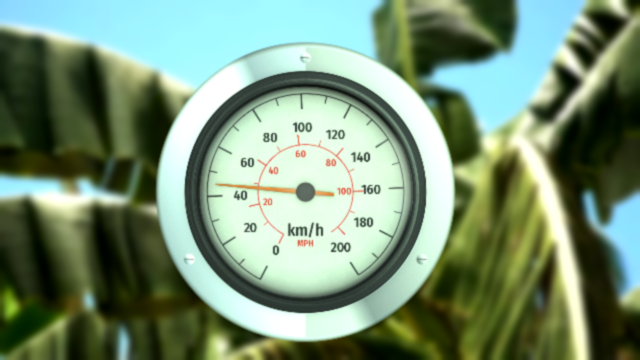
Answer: {"value": 45, "unit": "km/h"}
